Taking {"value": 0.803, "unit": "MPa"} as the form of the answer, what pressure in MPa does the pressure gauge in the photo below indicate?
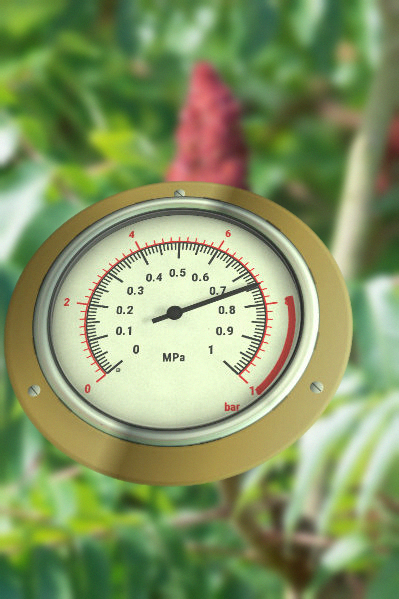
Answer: {"value": 0.75, "unit": "MPa"}
